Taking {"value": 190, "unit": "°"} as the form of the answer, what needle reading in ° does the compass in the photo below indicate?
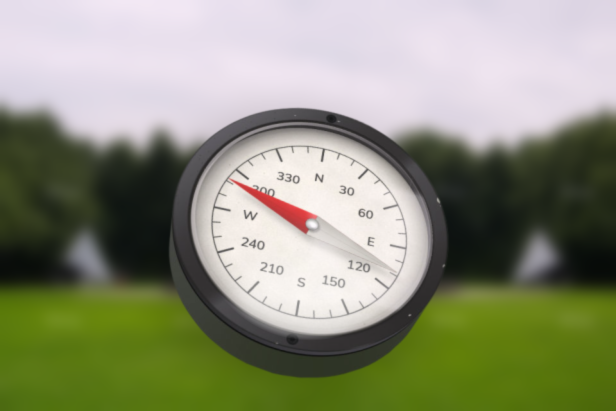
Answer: {"value": 290, "unit": "°"}
